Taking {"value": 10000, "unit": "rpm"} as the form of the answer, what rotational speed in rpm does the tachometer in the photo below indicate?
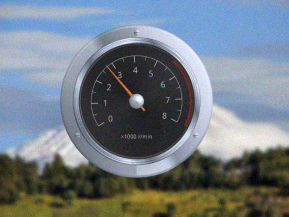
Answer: {"value": 2750, "unit": "rpm"}
